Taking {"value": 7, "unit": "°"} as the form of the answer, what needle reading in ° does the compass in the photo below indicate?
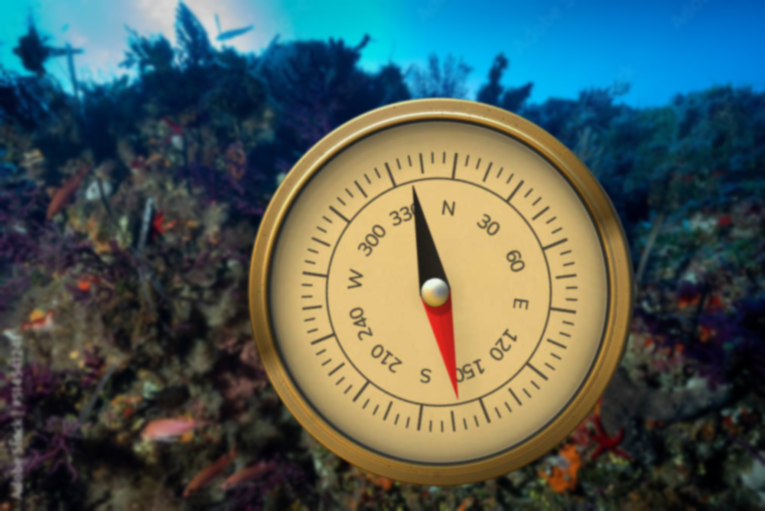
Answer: {"value": 160, "unit": "°"}
